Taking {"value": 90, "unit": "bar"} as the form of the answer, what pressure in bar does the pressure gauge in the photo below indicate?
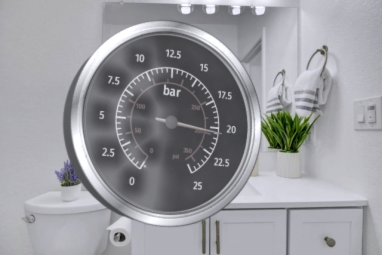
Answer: {"value": 20.5, "unit": "bar"}
